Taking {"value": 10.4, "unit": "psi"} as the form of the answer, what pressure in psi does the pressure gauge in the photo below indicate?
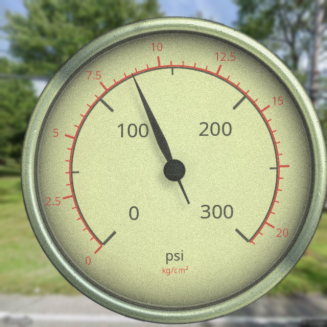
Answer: {"value": 125, "unit": "psi"}
